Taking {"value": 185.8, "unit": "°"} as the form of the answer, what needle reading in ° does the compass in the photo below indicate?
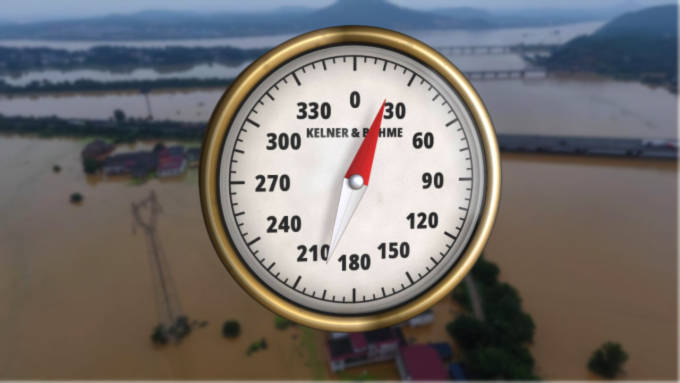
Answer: {"value": 20, "unit": "°"}
